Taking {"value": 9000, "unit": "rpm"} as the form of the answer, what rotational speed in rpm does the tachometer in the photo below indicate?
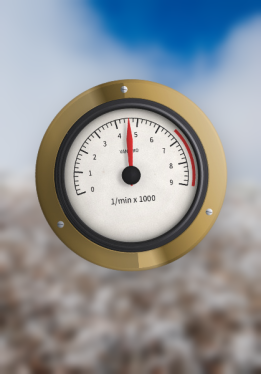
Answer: {"value": 4600, "unit": "rpm"}
